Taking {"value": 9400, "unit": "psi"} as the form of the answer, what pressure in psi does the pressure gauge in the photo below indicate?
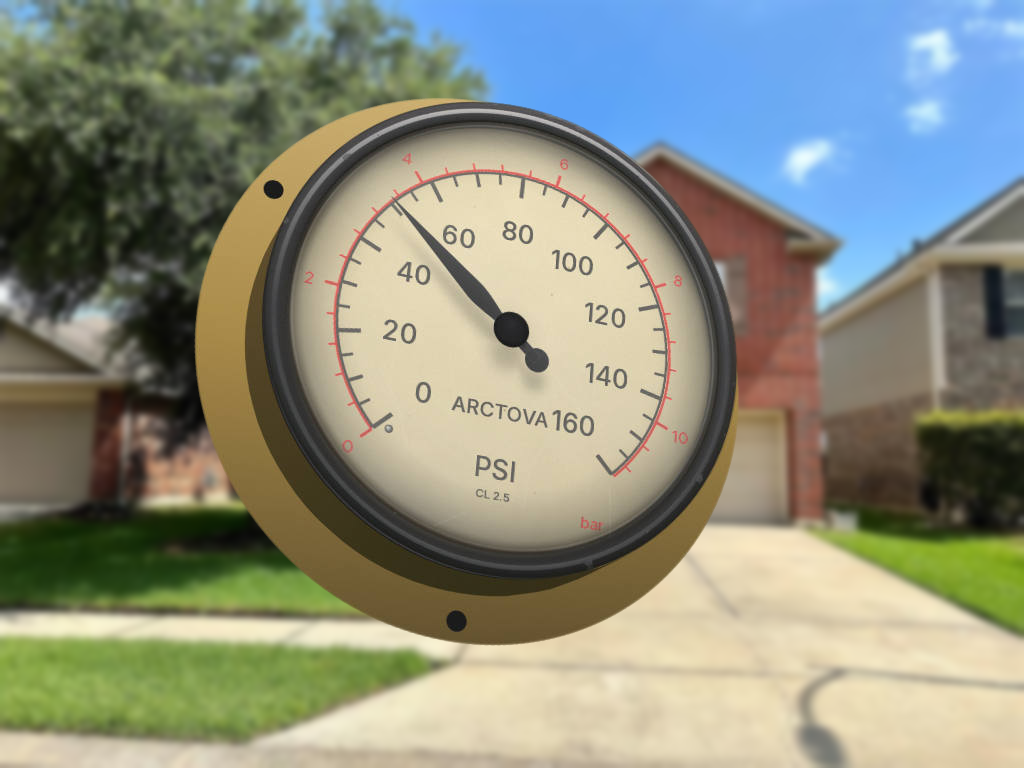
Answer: {"value": 50, "unit": "psi"}
